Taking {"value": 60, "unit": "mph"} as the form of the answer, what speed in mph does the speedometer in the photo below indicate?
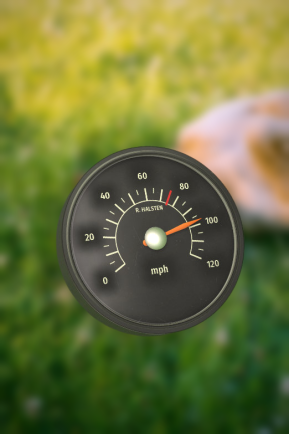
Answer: {"value": 97.5, "unit": "mph"}
